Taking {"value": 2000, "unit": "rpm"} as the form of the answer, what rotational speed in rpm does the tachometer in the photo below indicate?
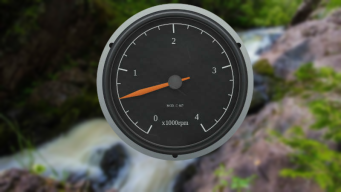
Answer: {"value": 600, "unit": "rpm"}
